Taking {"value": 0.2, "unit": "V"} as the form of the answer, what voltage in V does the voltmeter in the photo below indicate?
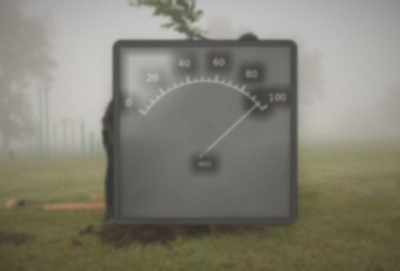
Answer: {"value": 95, "unit": "V"}
